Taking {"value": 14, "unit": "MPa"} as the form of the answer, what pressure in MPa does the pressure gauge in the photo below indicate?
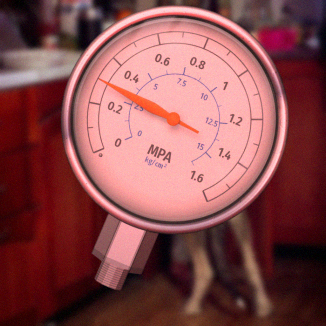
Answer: {"value": 0.3, "unit": "MPa"}
